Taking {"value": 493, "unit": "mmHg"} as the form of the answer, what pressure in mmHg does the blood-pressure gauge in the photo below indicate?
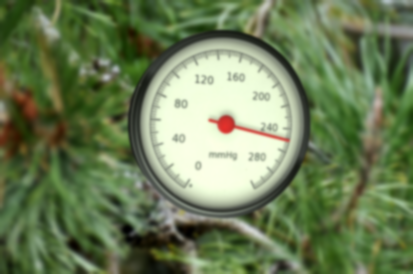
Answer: {"value": 250, "unit": "mmHg"}
